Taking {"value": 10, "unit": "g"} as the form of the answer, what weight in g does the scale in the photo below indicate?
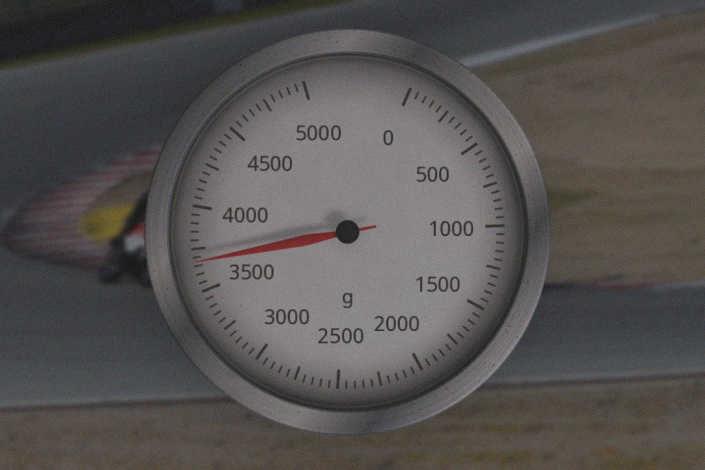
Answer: {"value": 3675, "unit": "g"}
